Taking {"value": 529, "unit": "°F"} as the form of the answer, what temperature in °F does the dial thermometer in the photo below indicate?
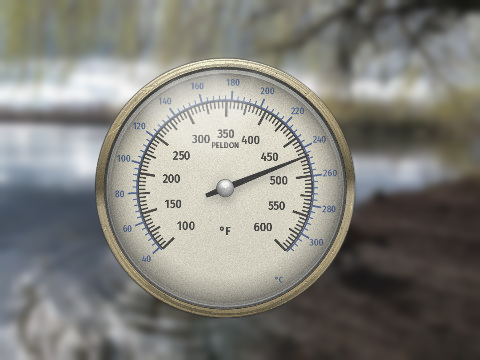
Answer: {"value": 475, "unit": "°F"}
